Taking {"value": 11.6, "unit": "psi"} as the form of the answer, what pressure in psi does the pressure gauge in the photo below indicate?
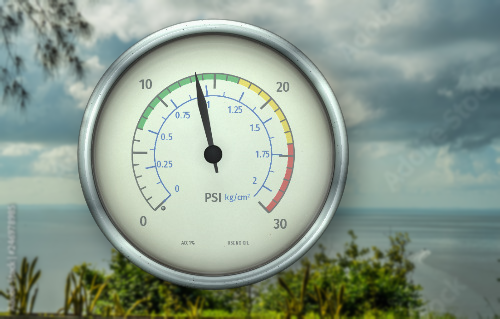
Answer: {"value": 13.5, "unit": "psi"}
